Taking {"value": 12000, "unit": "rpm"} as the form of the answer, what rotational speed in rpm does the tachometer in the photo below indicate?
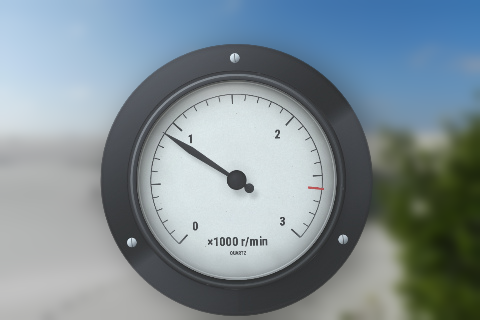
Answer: {"value": 900, "unit": "rpm"}
